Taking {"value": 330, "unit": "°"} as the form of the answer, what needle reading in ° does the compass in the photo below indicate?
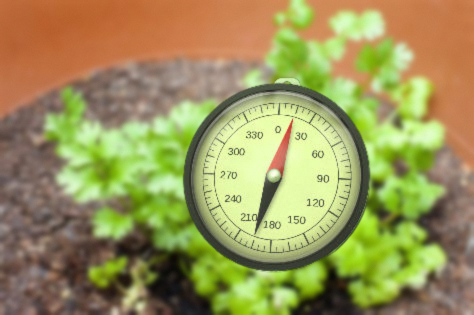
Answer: {"value": 15, "unit": "°"}
